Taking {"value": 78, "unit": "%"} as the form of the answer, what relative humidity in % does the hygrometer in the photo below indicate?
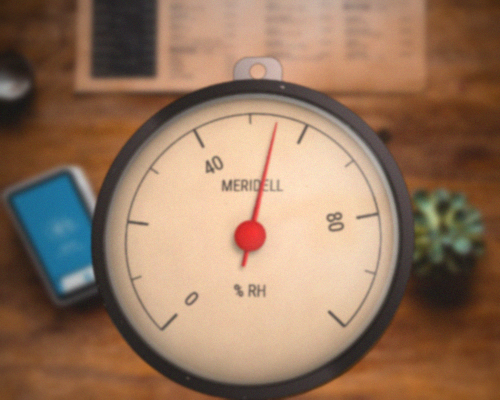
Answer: {"value": 55, "unit": "%"}
